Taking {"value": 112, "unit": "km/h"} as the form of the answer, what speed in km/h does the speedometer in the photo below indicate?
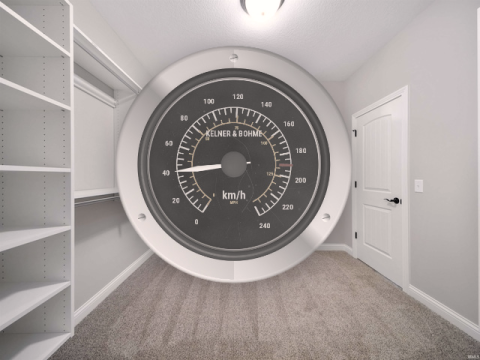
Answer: {"value": 40, "unit": "km/h"}
